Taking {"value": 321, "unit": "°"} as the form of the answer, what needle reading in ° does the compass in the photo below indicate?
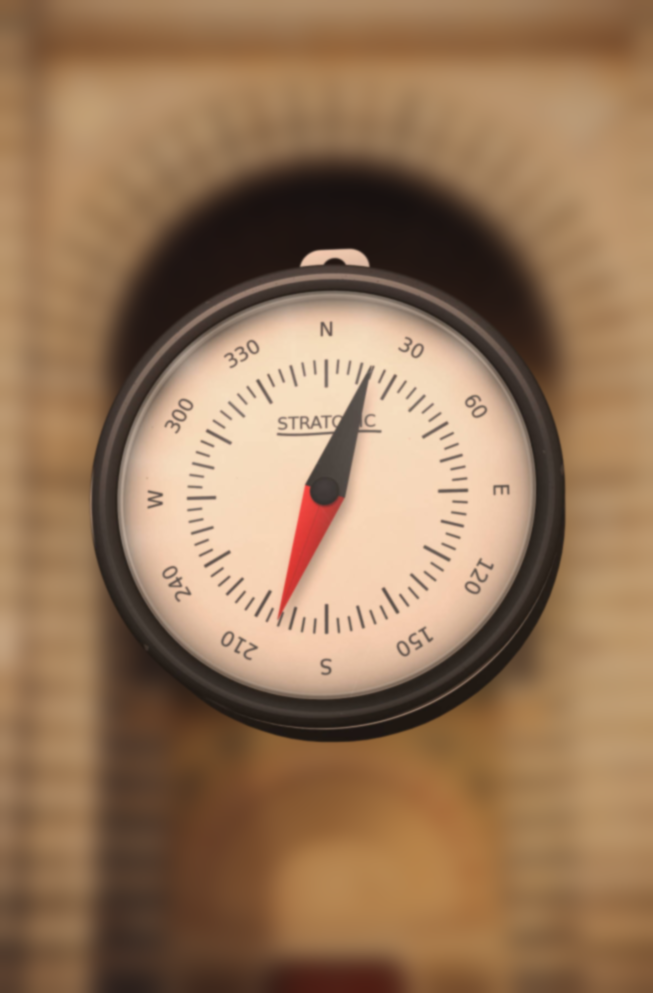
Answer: {"value": 200, "unit": "°"}
